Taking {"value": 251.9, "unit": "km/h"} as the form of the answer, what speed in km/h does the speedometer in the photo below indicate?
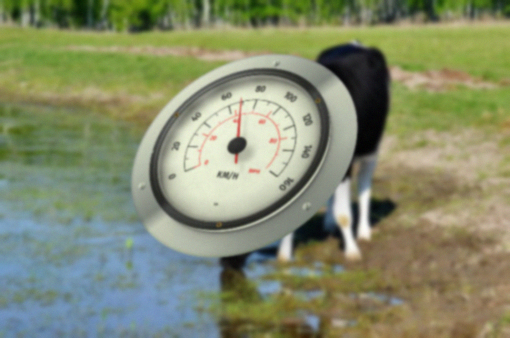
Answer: {"value": 70, "unit": "km/h"}
